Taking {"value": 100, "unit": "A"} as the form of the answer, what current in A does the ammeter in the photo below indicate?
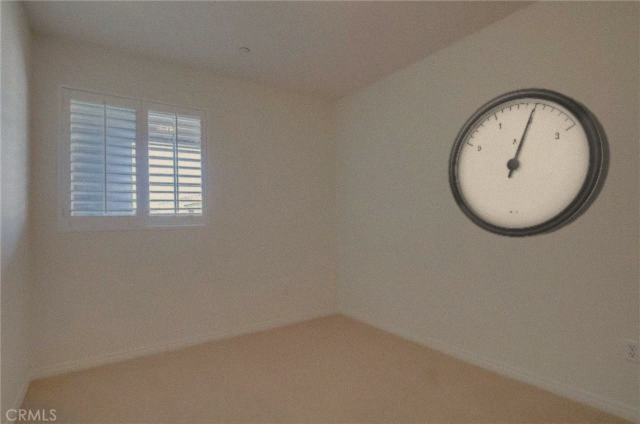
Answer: {"value": 2, "unit": "A"}
